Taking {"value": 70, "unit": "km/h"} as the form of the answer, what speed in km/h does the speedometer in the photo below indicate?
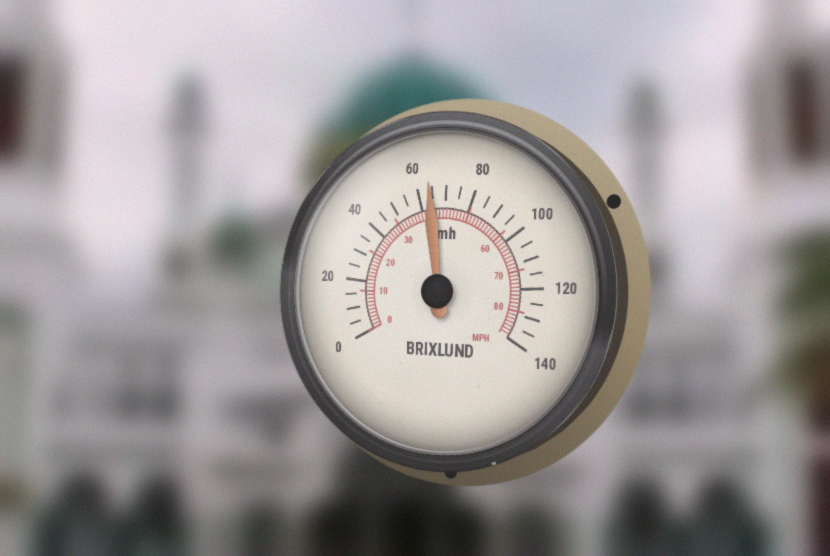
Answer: {"value": 65, "unit": "km/h"}
